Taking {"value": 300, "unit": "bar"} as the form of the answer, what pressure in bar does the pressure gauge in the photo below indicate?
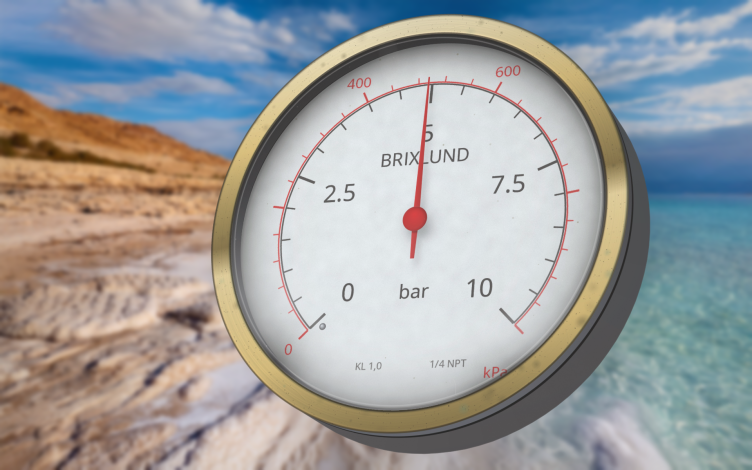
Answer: {"value": 5, "unit": "bar"}
